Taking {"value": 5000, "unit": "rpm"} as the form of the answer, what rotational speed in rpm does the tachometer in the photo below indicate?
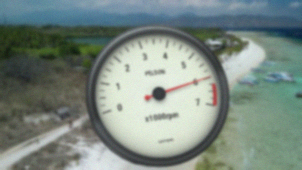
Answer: {"value": 6000, "unit": "rpm"}
